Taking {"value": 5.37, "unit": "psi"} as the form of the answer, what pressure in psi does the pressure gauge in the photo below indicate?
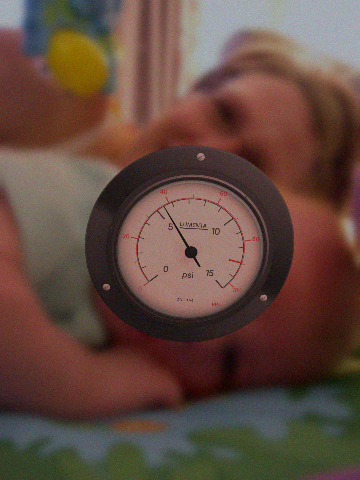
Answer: {"value": 5.5, "unit": "psi"}
